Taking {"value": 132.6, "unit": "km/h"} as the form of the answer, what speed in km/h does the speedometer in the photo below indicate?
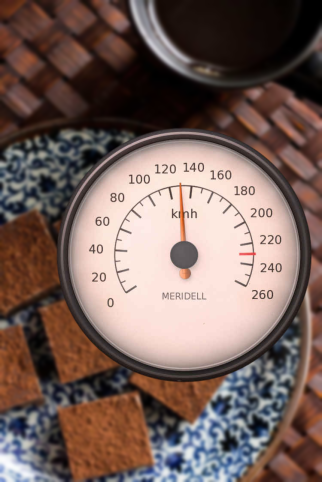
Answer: {"value": 130, "unit": "km/h"}
